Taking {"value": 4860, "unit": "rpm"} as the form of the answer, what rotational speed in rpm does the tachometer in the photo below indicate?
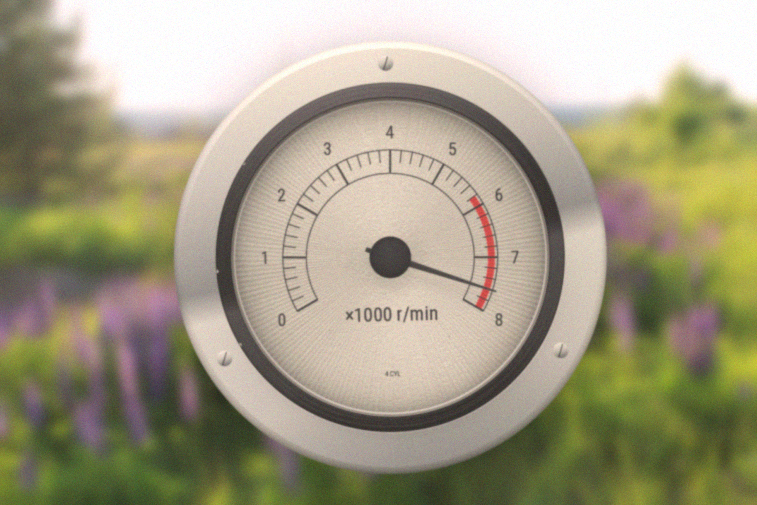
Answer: {"value": 7600, "unit": "rpm"}
